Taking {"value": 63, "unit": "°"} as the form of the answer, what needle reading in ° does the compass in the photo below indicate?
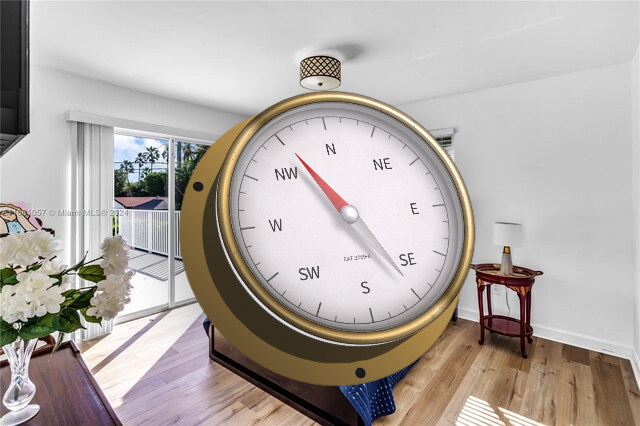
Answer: {"value": 330, "unit": "°"}
